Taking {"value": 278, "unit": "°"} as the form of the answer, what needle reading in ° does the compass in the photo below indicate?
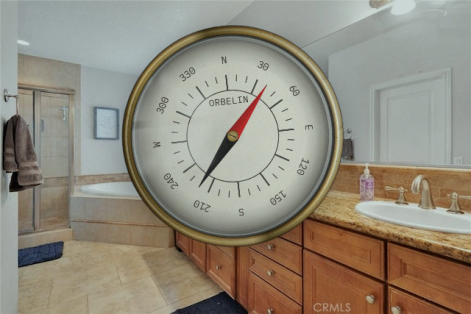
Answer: {"value": 40, "unit": "°"}
